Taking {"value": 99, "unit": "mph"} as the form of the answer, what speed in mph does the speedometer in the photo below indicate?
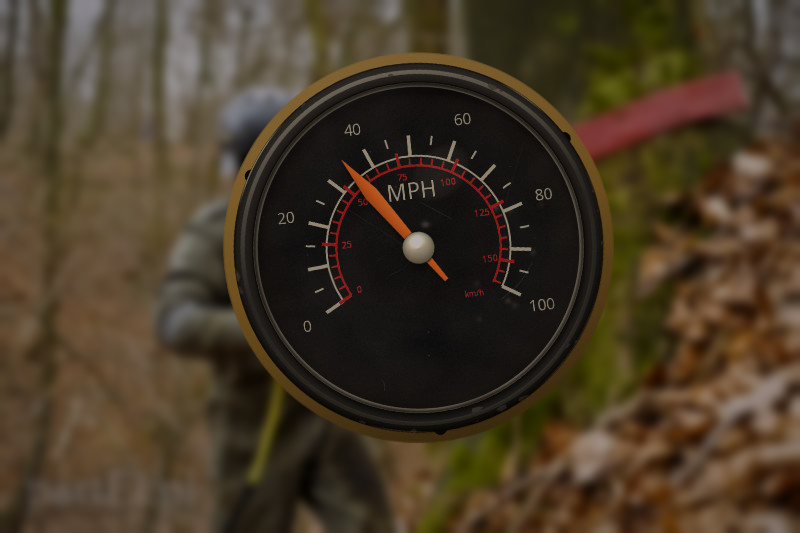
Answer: {"value": 35, "unit": "mph"}
